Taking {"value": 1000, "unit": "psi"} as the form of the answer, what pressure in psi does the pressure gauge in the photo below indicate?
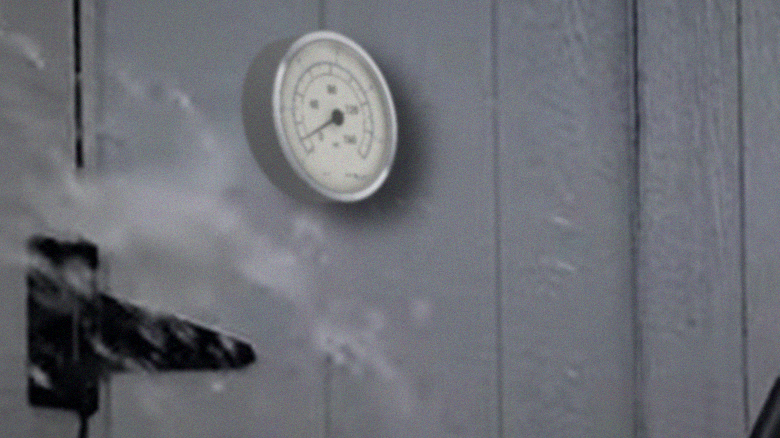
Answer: {"value": 10, "unit": "psi"}
